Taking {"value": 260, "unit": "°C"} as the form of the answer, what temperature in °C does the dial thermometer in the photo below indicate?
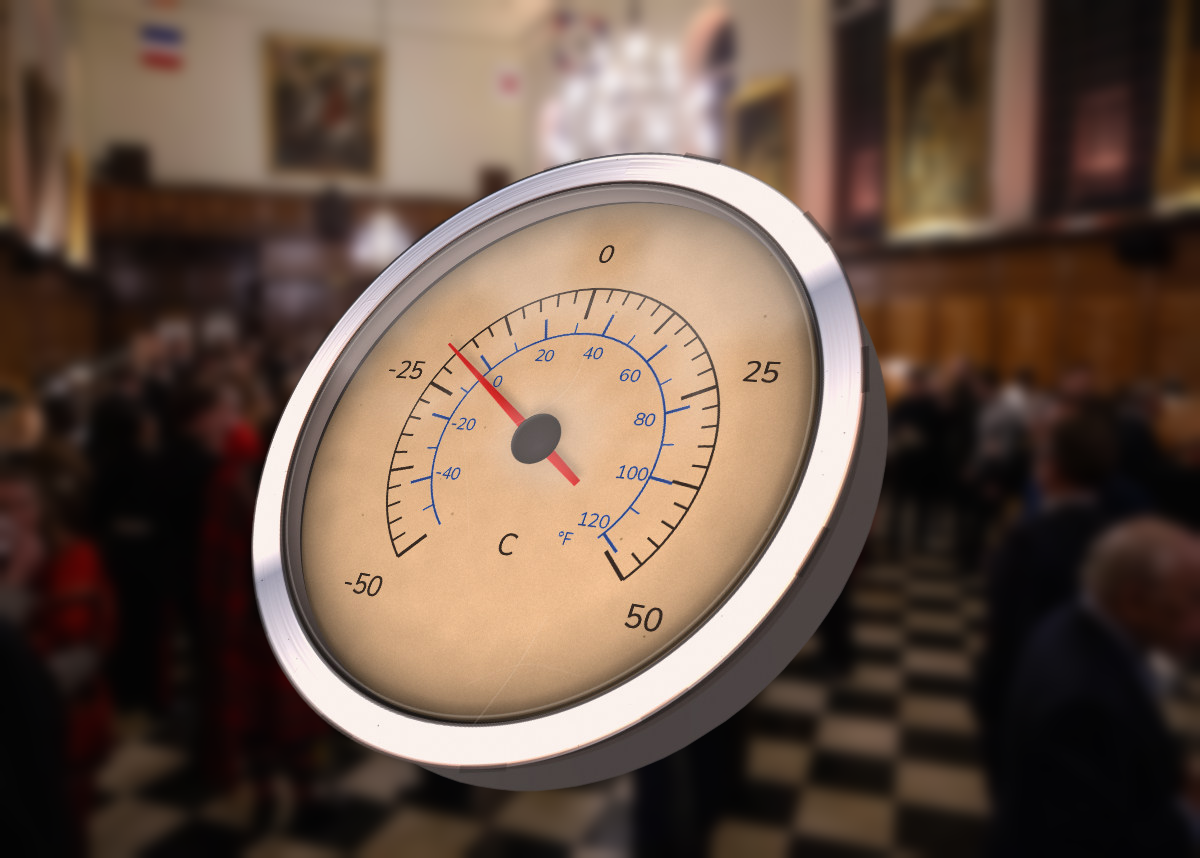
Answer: {"value": -20, "unit": "°C"}
